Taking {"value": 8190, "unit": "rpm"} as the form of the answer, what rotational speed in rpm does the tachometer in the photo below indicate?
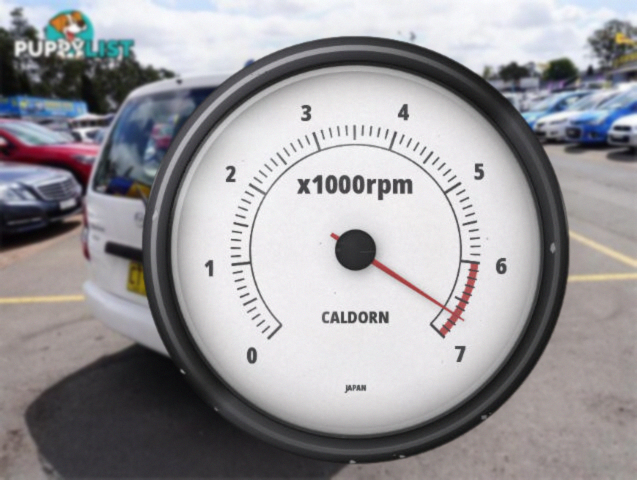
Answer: {"value": 6700, "unit": "rpm"}
